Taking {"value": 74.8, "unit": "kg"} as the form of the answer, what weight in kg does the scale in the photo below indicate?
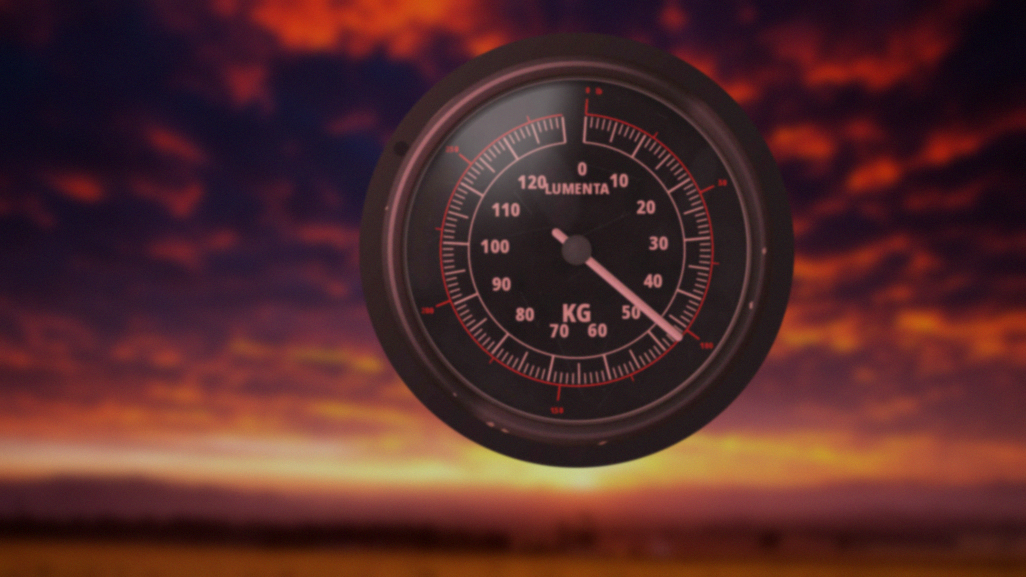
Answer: {"value": 47, "unit": "kg"}
